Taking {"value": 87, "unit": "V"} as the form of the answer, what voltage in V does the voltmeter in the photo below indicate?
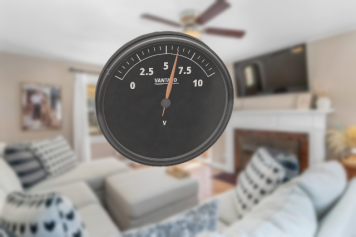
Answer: {"value": 6, "unit": "V"}
